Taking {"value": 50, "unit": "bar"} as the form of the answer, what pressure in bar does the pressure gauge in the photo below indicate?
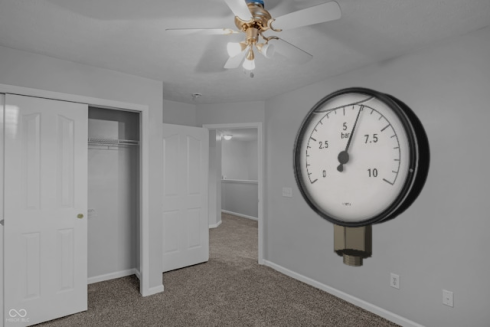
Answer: {"value": 6, "unit": "bar"}
